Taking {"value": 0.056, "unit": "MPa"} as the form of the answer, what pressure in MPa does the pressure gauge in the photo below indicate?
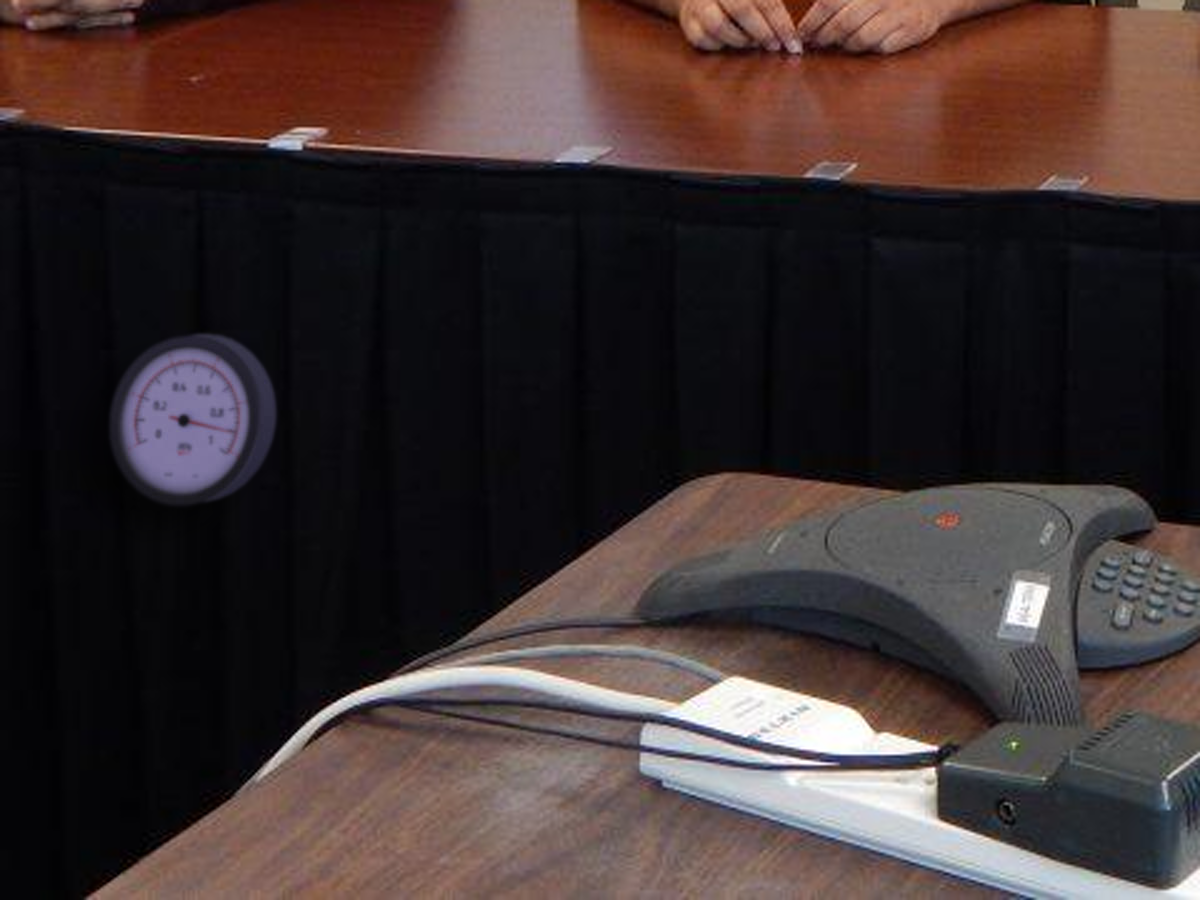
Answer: {"value": 0.9, "unit": "MPa"}
